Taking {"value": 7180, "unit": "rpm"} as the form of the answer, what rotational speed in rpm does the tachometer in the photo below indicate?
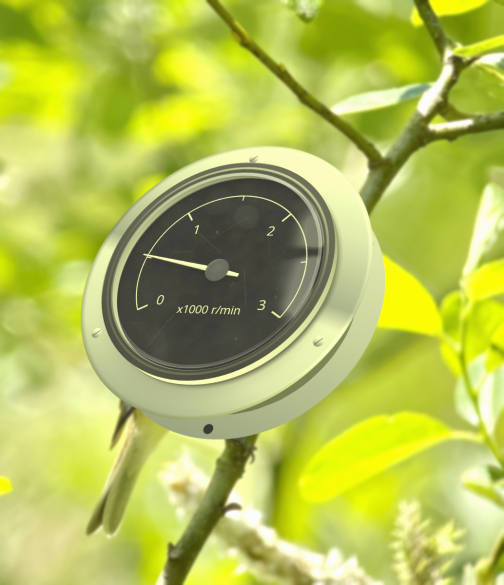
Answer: {"value": 500, "unit": "rpm"}
